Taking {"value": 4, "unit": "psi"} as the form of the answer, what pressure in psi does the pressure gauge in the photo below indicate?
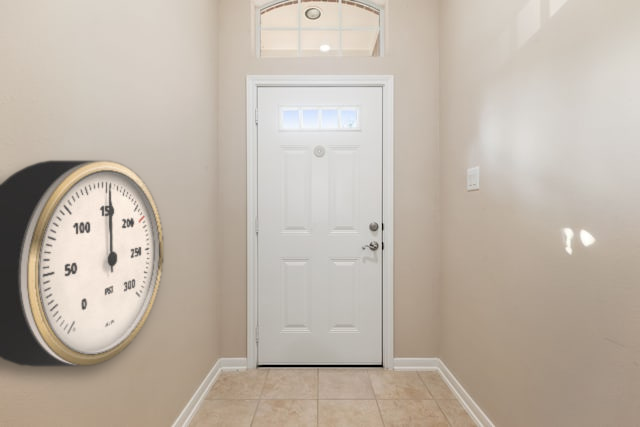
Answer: {"value": 150, "unit": "psi"}
